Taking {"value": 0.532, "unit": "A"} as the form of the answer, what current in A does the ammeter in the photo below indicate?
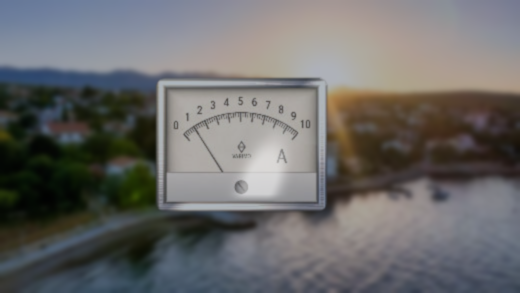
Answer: {"value": 1, "unit": "A"}
